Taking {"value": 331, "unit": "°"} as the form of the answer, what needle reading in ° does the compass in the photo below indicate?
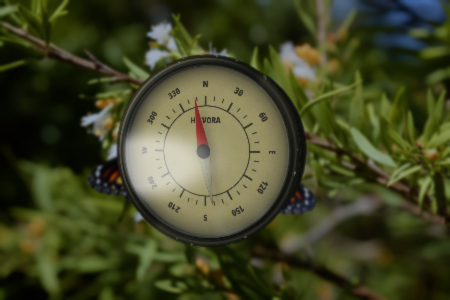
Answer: {"value": 350, "unit": "°"}
